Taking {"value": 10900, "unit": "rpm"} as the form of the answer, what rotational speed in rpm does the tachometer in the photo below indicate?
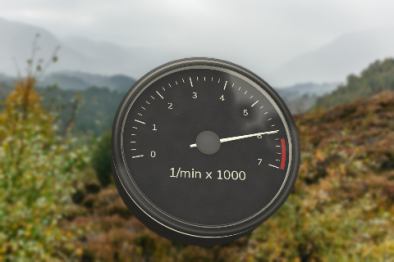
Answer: {"value": 6000, "unit": "rpm"}
